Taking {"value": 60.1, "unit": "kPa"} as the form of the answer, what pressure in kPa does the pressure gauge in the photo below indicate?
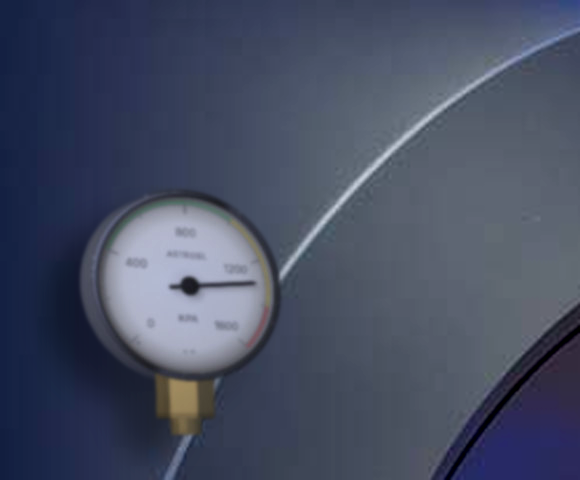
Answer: {"value": 1300, "unit": "kPa"}
